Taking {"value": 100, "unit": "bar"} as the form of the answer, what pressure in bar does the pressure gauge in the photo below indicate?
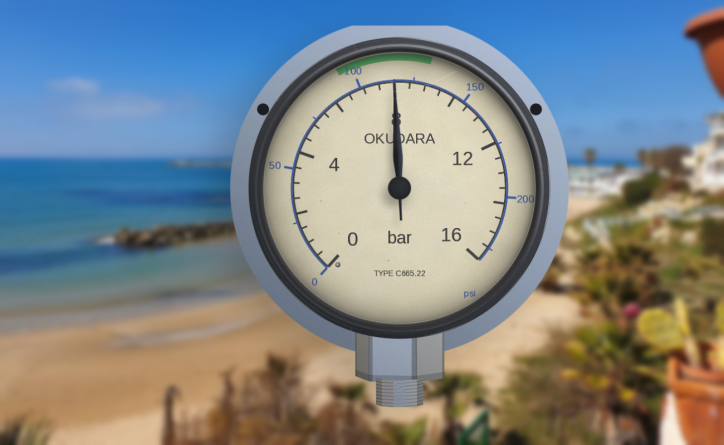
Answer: {"value": 8, "unit": "bar"}
